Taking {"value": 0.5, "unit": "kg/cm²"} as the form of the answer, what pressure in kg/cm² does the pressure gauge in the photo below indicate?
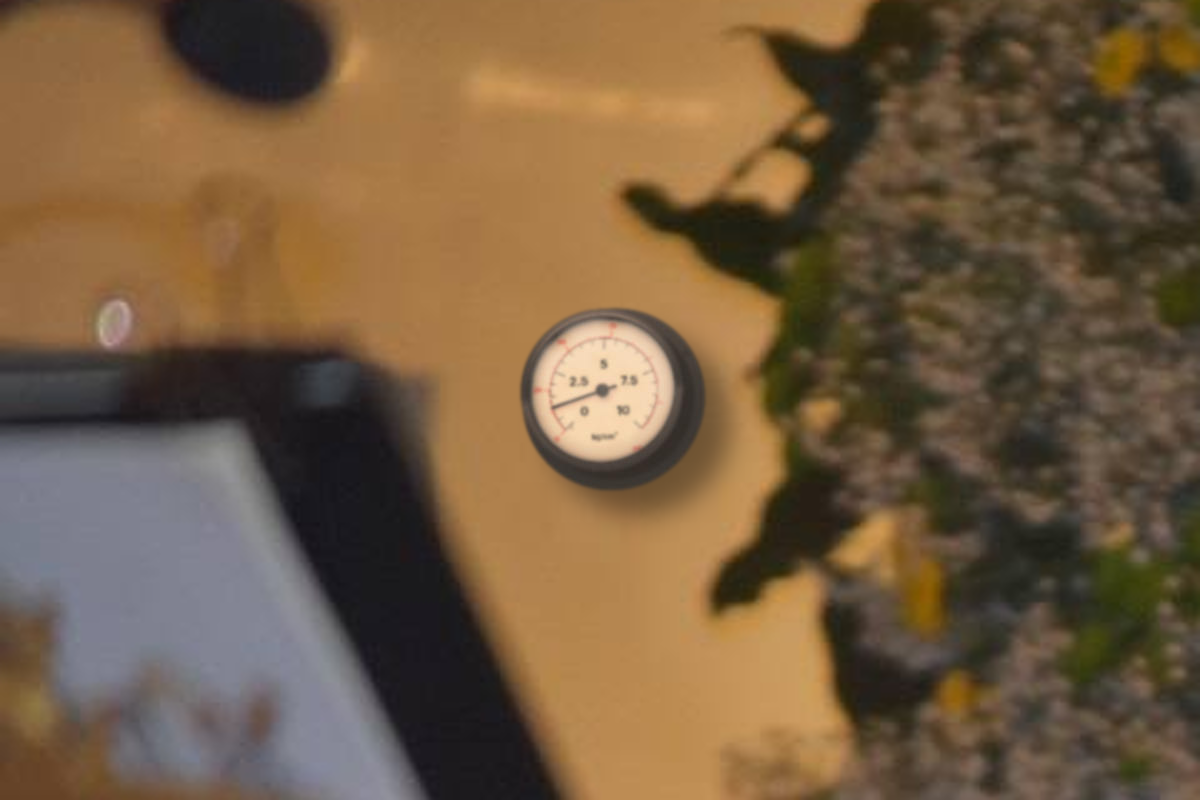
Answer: {"value": 1, "unit": "kg/cm²"}
